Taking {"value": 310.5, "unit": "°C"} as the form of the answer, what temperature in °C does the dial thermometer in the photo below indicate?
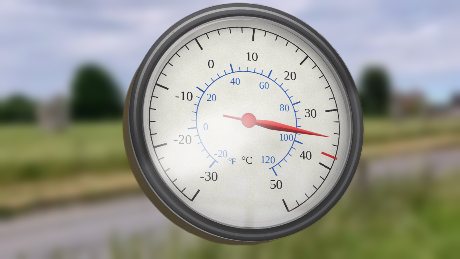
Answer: {"value": 35, "unit": "°C"}
